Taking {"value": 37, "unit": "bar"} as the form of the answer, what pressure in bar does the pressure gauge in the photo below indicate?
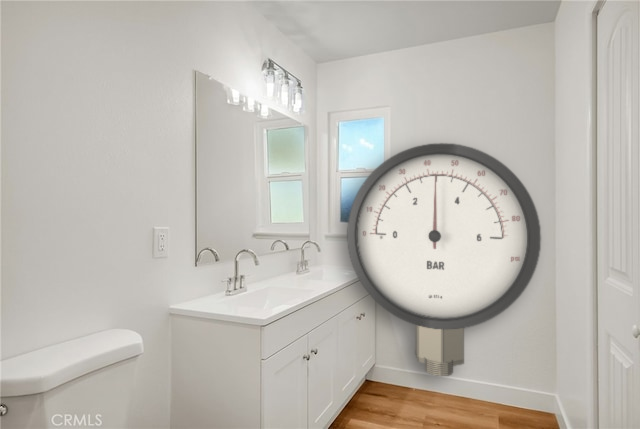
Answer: {"value": 3, "unit": "bar"}
